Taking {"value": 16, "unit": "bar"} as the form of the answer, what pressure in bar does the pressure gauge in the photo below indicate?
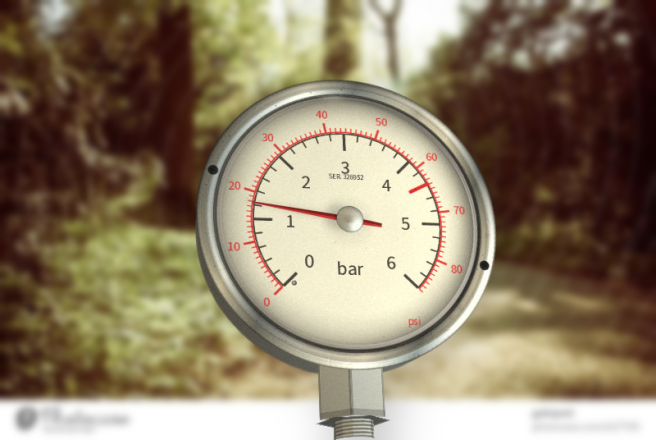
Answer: {"value": 1.2, "unit": "bar"}
